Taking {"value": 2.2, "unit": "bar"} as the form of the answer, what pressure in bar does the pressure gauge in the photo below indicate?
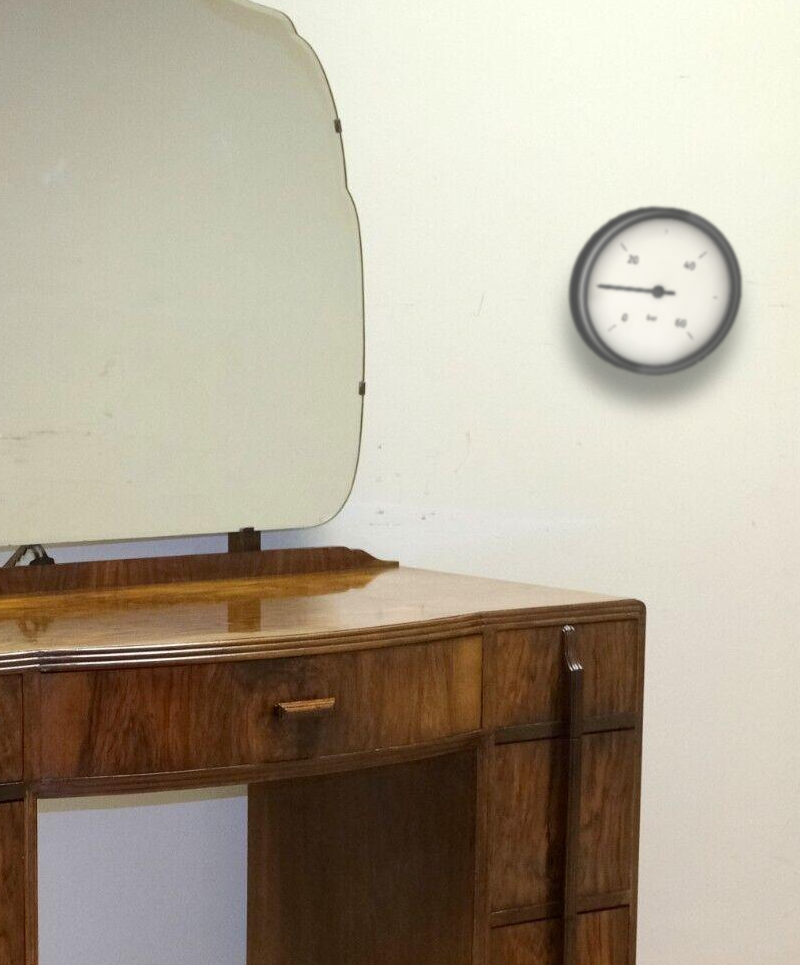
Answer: {"value": 10, "unit": "bar"}
